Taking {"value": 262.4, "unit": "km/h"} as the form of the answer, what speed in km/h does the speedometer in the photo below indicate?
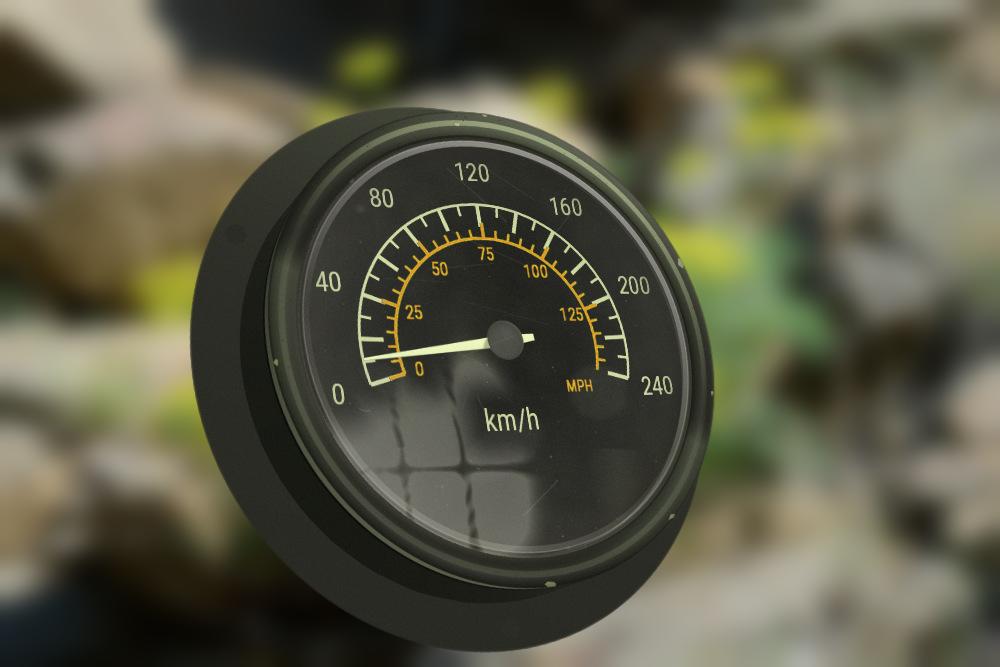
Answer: {"value": 10, "unit": "km/h"}
